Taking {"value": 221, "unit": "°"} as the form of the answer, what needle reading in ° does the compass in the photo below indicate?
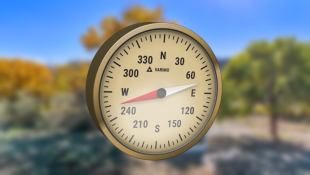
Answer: {"value": 255, "unit": "°"}
